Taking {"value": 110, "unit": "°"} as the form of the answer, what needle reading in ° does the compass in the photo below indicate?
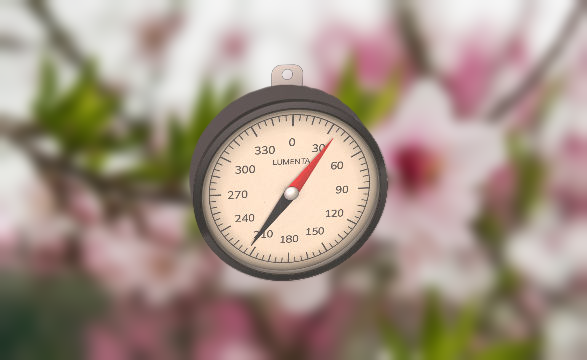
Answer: {"value": 35, "unit": "°"}
